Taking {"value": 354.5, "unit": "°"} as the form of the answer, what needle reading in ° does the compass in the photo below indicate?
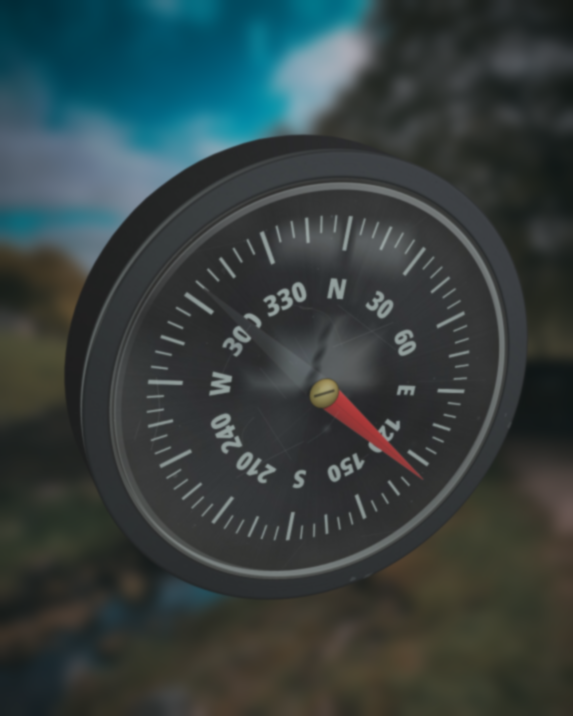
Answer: {"value": 125, "unit": "°"}
